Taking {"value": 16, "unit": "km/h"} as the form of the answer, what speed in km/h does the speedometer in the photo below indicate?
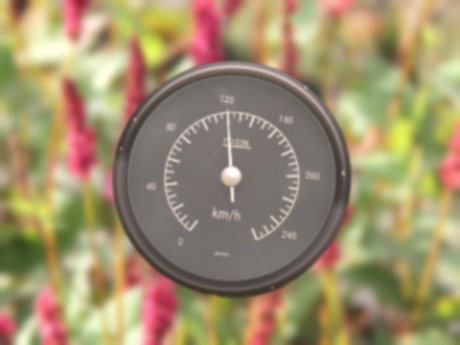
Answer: {"value": 120, "unit": "km/h"}
